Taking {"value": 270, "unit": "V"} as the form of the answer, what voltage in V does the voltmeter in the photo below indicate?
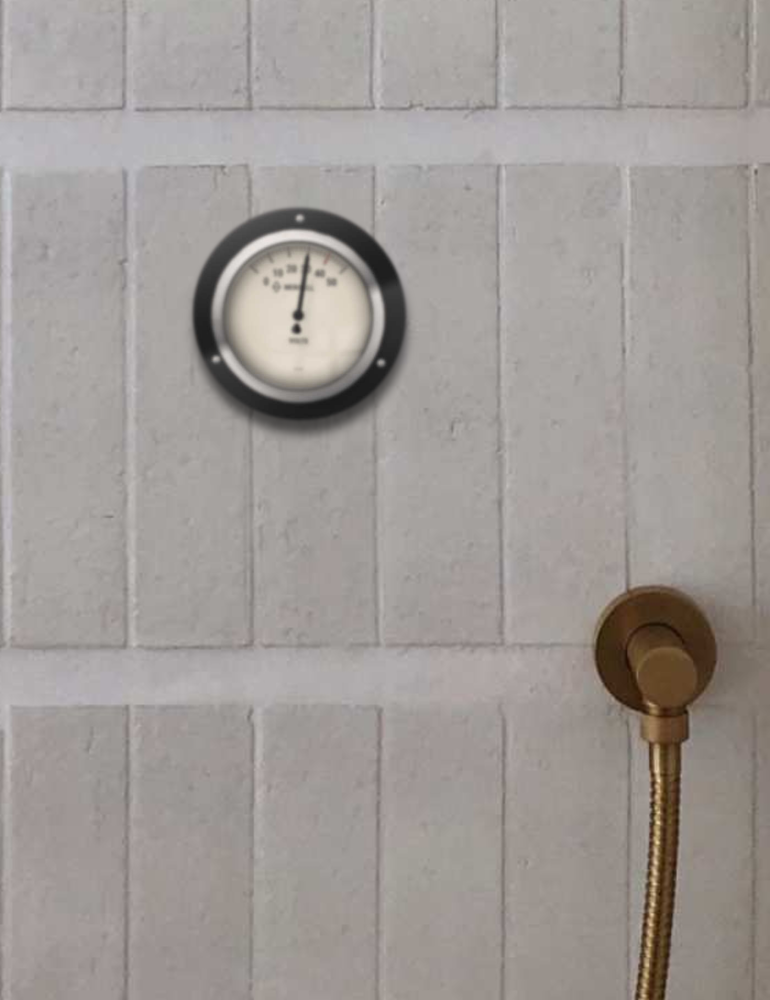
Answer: {"value": 30, "unit": "V"}
